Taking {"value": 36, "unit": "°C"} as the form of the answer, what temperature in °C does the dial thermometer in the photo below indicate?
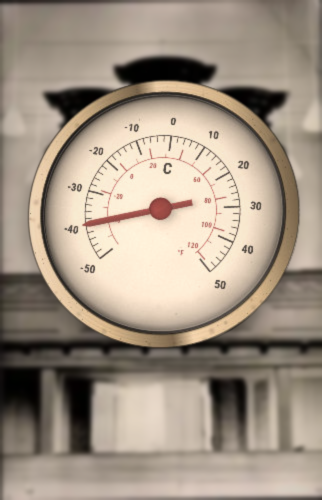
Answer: {"value": -40, "unit": "°C"}
